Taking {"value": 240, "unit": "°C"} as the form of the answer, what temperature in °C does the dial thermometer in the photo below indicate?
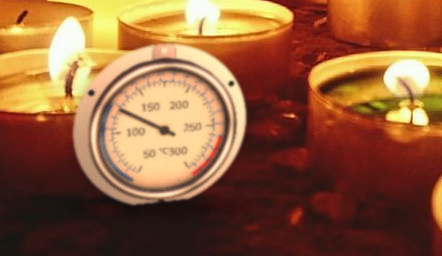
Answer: {"value": 125, "unit": "°C"}
